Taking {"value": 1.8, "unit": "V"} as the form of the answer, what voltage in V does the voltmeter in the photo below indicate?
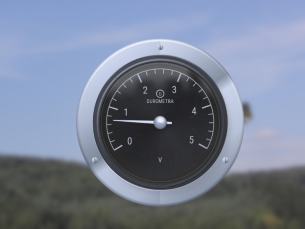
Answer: {"value": 0.7, "unit": "V"}
